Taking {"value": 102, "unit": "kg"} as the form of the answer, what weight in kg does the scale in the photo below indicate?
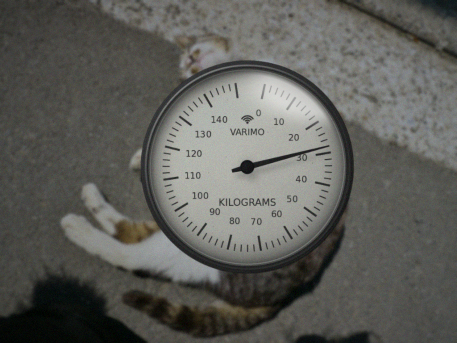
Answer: {"value": 28, "unit": "kg"}
